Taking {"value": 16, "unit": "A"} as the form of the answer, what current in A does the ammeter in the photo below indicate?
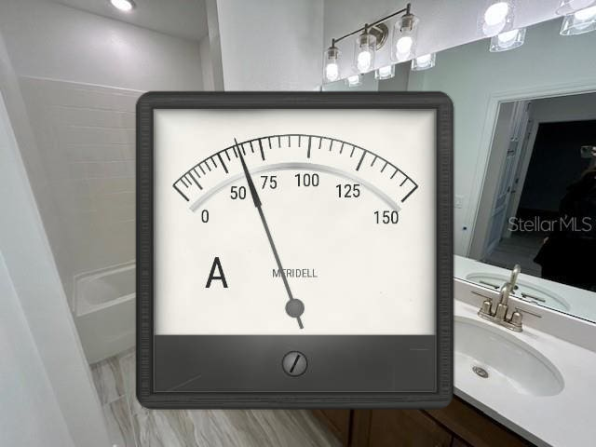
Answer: {"value": 62.5, "unit": "A"}
